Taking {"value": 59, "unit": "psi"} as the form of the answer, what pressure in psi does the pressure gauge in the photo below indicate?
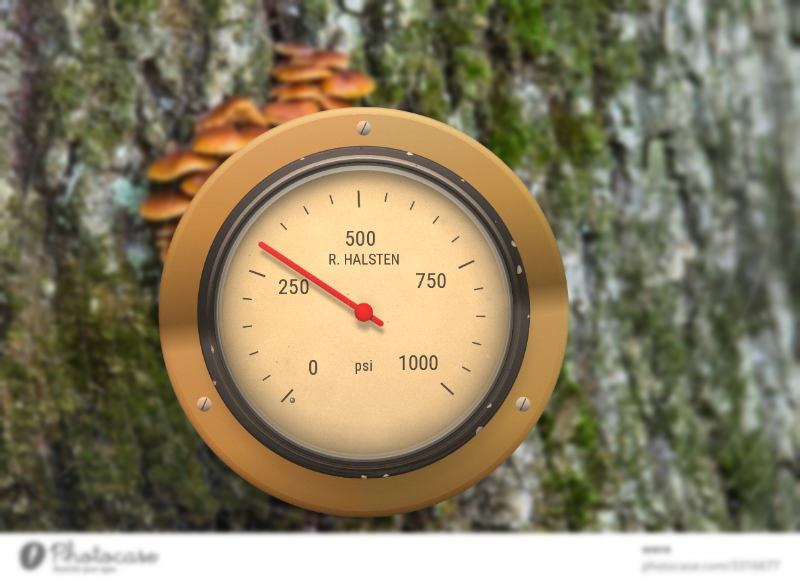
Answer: {"value": 300, "unit": "psi"}
